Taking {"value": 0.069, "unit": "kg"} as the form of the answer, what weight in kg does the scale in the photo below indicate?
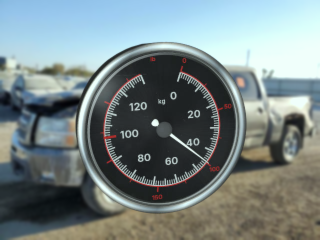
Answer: {"value": 45, "unit": "kg"}
